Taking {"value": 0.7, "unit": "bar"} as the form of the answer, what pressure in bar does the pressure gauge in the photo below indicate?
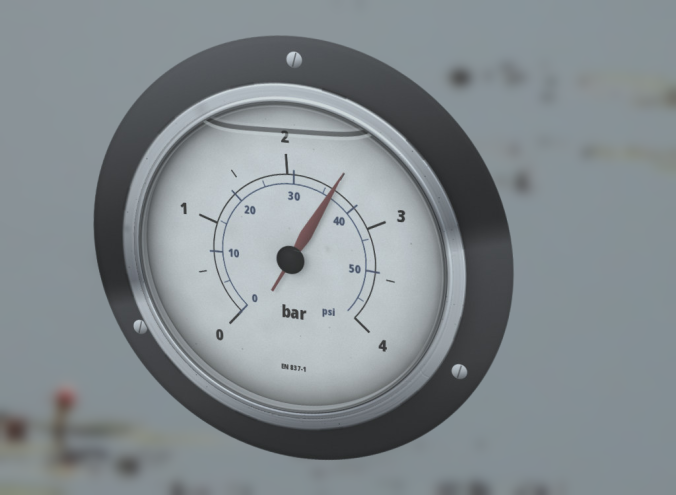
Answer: {"value": 2.5, "unit": "bar"}
